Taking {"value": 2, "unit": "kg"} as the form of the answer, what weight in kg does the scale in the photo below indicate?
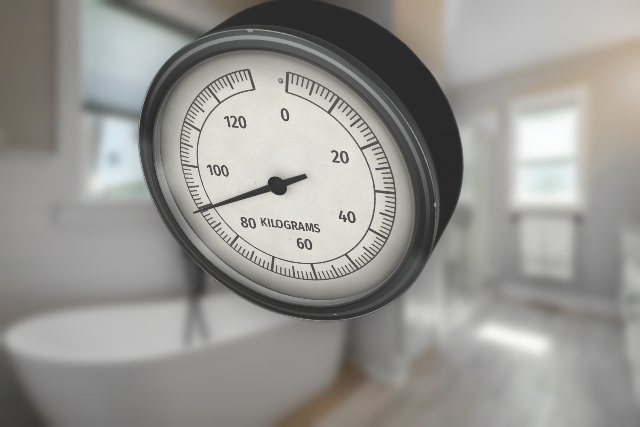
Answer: {"value": 90, "unit": "kg"}
